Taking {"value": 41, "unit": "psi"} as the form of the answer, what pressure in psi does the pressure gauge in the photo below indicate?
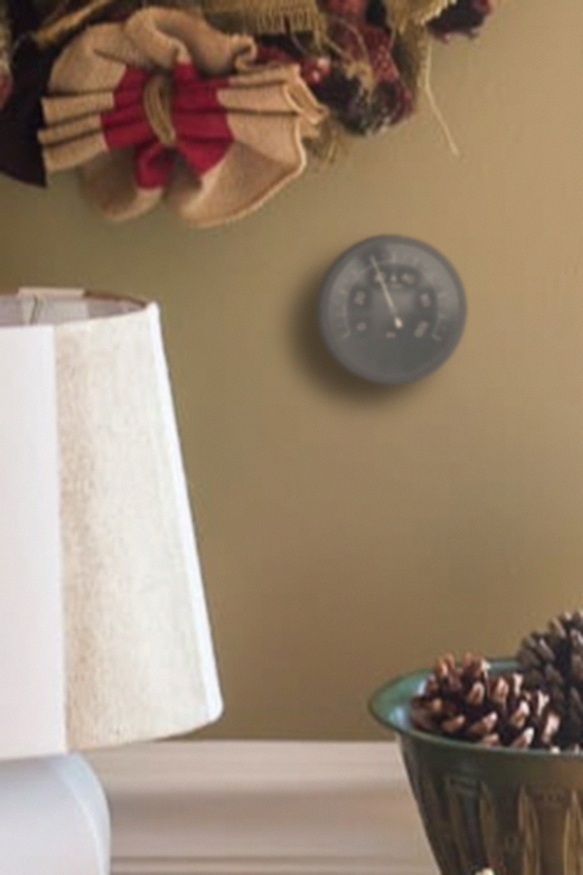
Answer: {"value": 40, "unit": "psi"}
